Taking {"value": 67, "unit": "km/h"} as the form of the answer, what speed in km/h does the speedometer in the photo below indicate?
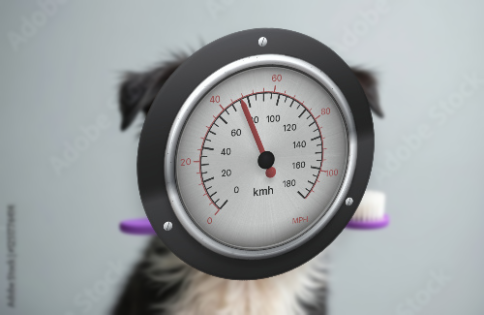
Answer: {"value": 75, "unit": "km/h"}
